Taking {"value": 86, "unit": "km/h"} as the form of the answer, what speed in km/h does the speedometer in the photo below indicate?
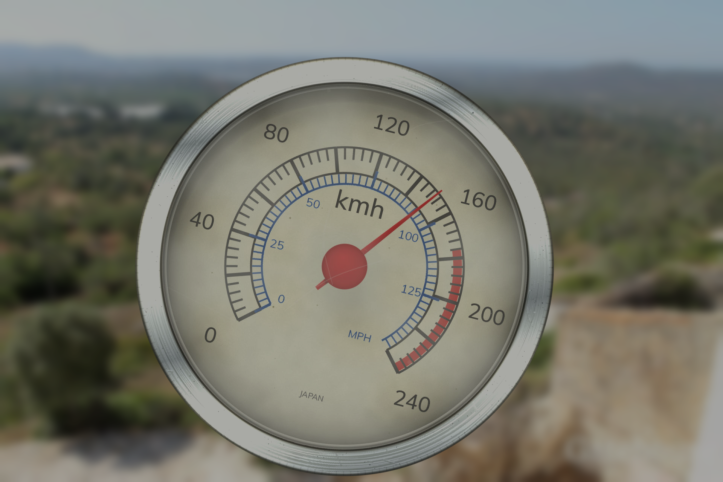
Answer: {"value": 150, "unit": "km/h"}
